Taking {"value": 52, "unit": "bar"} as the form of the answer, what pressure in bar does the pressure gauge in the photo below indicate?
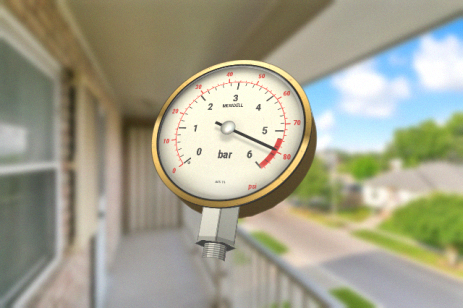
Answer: {"value": 5.5, "unit": "bar"}
